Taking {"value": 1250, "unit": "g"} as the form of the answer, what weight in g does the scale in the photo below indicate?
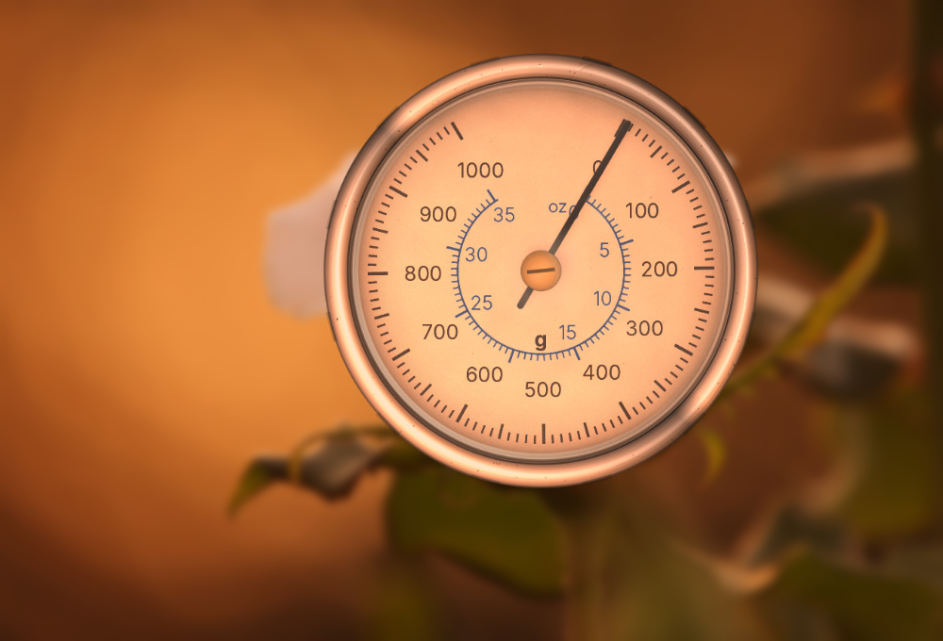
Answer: {"value": 5, "unit": "g"}
